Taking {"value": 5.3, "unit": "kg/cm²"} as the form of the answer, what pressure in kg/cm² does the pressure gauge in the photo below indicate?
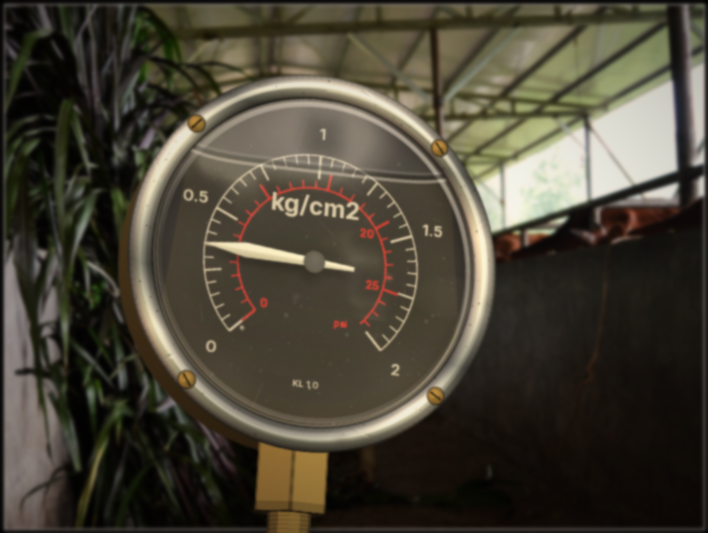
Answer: {"value": 0.35, "unit": "kg/cm²"}
